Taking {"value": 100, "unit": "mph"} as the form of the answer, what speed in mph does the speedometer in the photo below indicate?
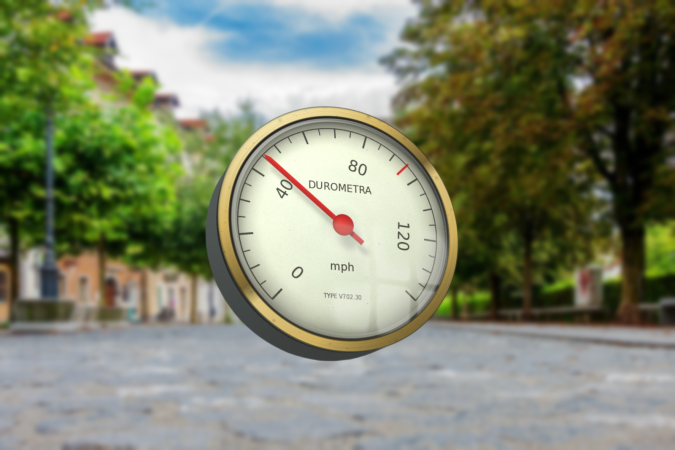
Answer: {"value": 45, "unit": "mph"}
